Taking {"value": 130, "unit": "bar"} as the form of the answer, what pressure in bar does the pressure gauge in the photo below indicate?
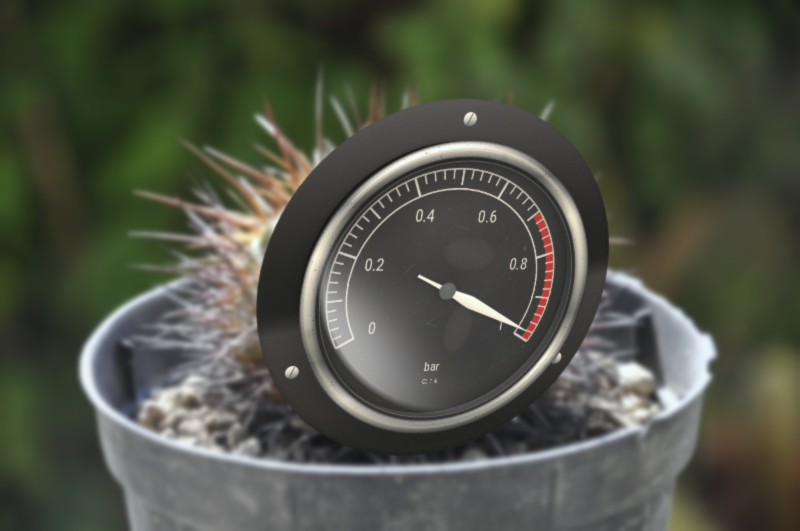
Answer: {"value": 0.98, "unit": "bar"}
